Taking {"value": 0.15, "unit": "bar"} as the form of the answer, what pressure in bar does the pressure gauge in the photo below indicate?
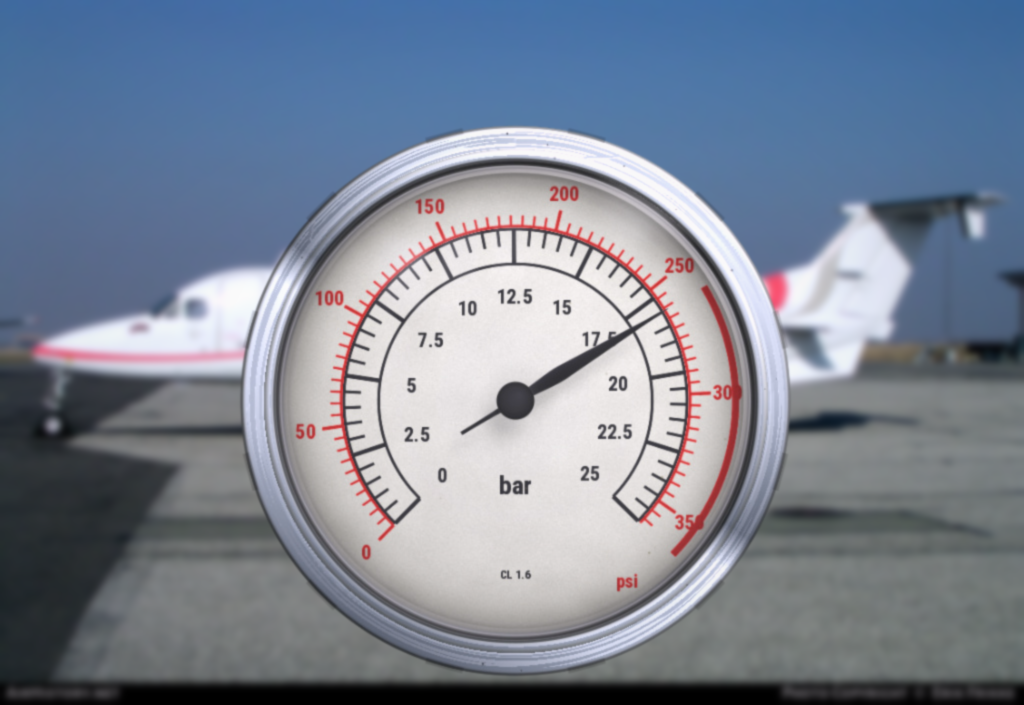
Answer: {"value": 18, "unit": "bar"}
